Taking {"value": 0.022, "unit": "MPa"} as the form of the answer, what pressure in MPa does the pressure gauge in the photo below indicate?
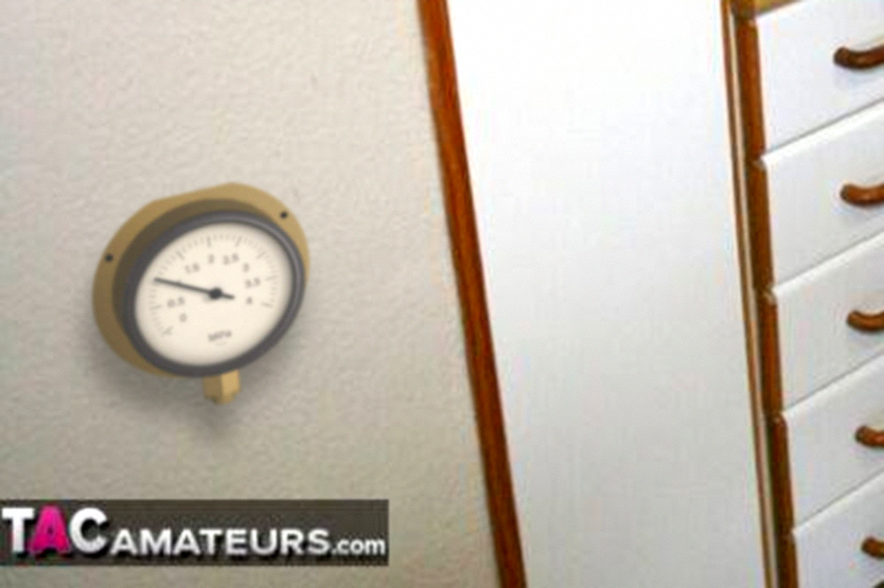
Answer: {"value": 1, "unit": "MPa"}
